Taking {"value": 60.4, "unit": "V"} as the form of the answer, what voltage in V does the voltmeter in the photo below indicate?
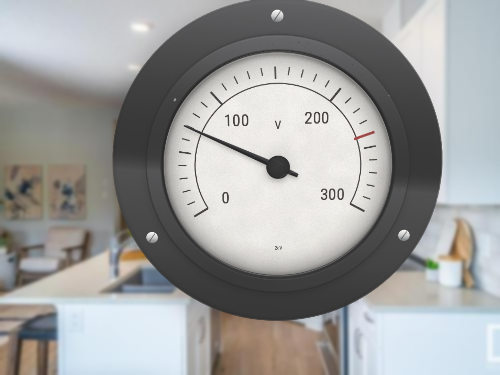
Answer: {"value": 70, "unit": "V"}
